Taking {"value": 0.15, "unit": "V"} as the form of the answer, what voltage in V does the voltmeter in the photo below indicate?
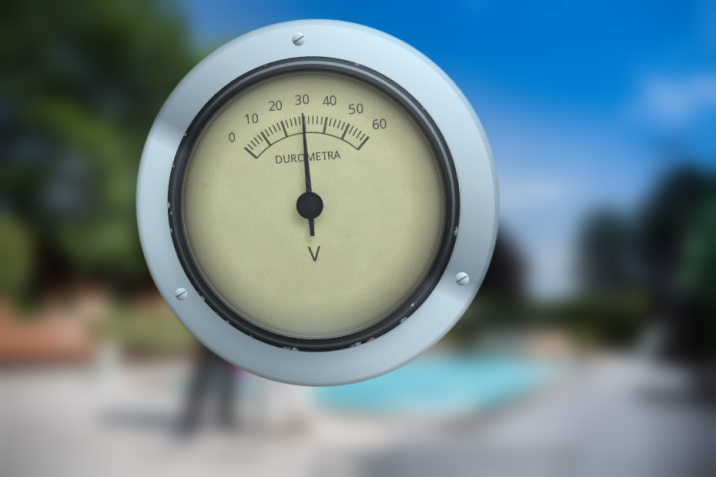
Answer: {"value": 30, "unit": "V"}
